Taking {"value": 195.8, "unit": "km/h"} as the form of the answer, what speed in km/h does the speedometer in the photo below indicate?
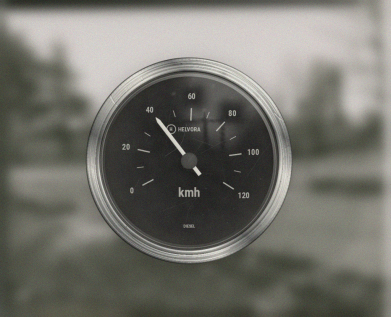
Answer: {"value": 40, "unit": "km/h"}
